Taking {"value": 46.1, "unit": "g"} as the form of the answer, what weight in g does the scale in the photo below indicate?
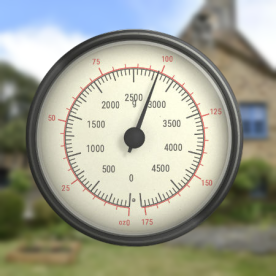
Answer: {"value": 2800, "unit": "g"}
